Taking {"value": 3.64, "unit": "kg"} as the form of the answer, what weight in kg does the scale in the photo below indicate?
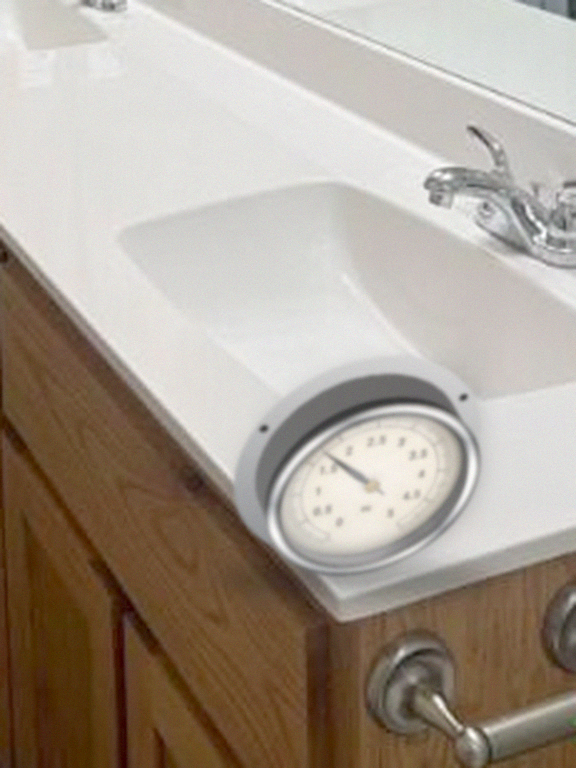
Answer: {"value": 1.75, "unit": "kg"}
